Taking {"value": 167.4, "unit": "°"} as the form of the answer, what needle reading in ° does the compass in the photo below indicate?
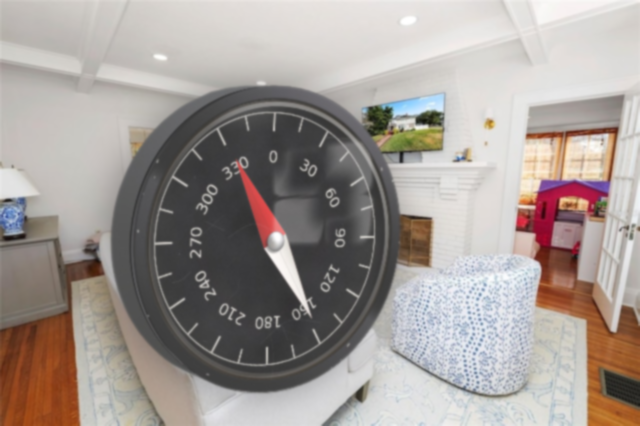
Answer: {"value": 330, "unit": "°"}
